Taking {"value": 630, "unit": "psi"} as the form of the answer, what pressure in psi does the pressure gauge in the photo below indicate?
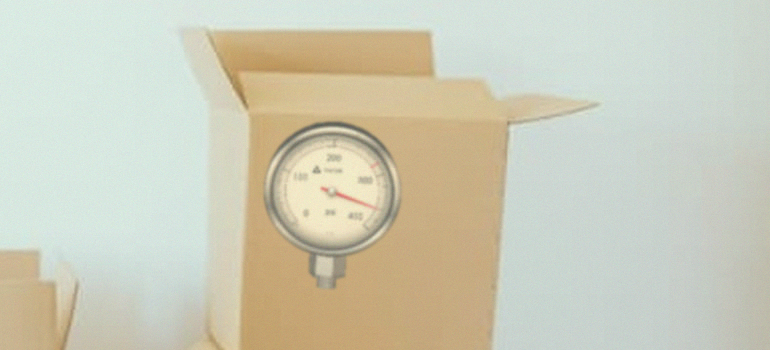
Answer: {"value": 360, "unit": "psi"}
